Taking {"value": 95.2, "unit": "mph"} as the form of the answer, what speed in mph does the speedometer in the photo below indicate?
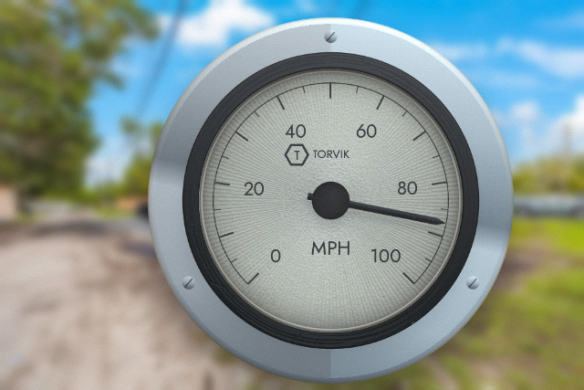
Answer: {"value": 87.5, "unit": "mph"}
